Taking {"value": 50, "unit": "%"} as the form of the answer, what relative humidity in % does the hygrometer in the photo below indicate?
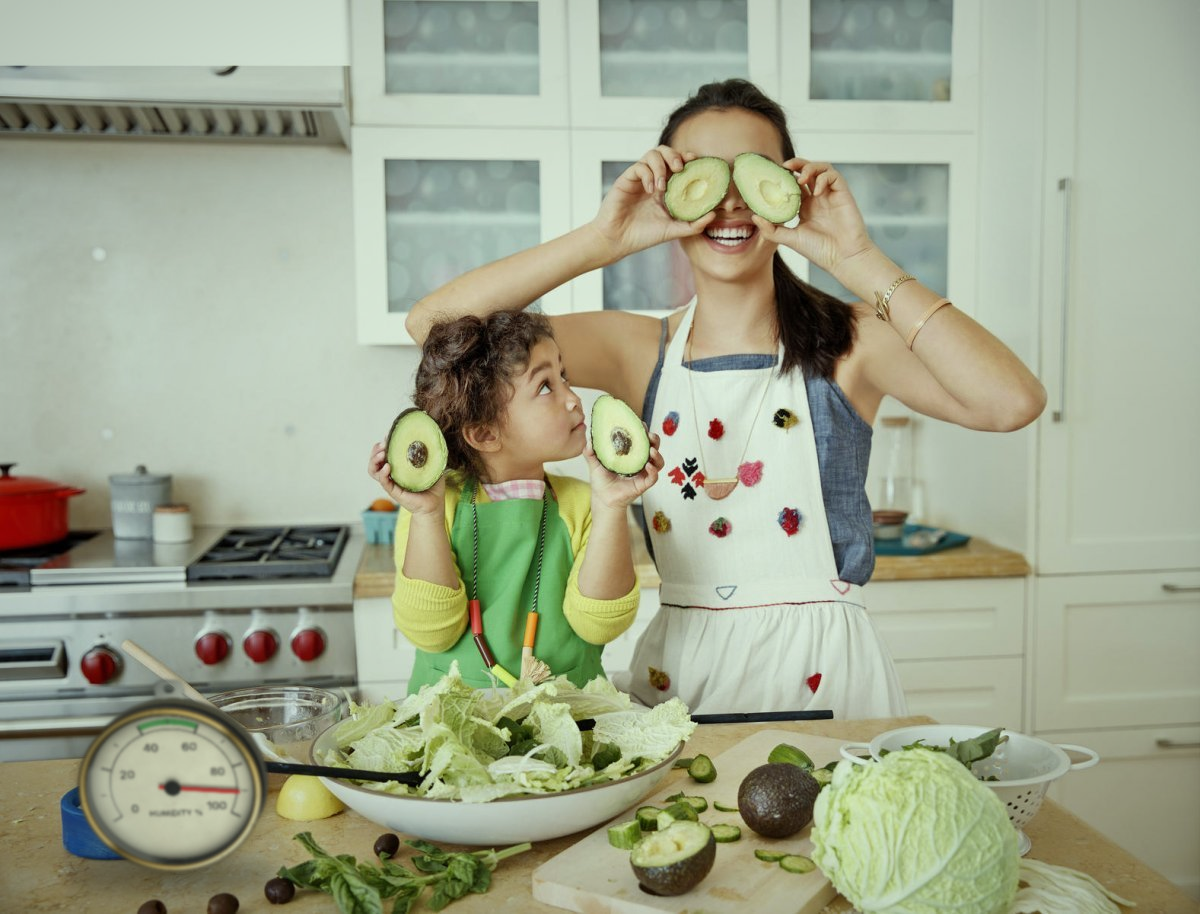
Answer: {"value": 90, "unit": "%"}
